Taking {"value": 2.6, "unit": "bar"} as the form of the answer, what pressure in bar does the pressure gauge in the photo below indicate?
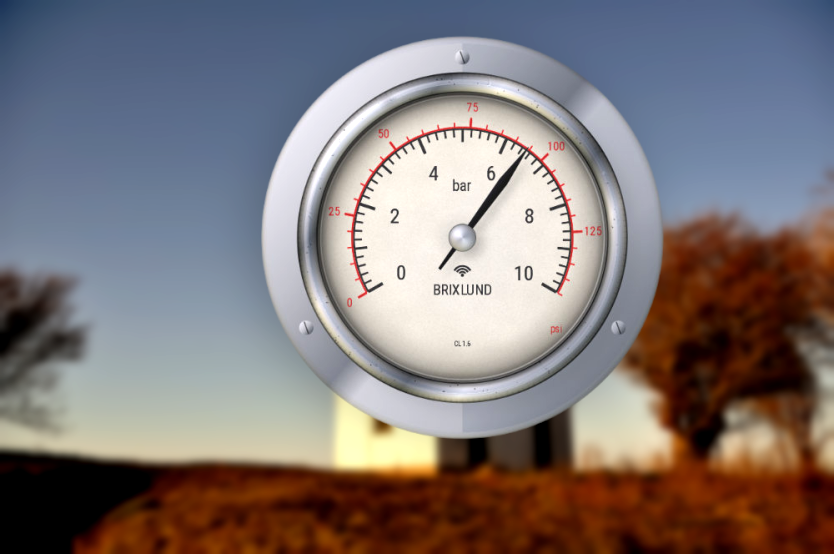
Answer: {"value": 6.5, "unit": "bar"}
